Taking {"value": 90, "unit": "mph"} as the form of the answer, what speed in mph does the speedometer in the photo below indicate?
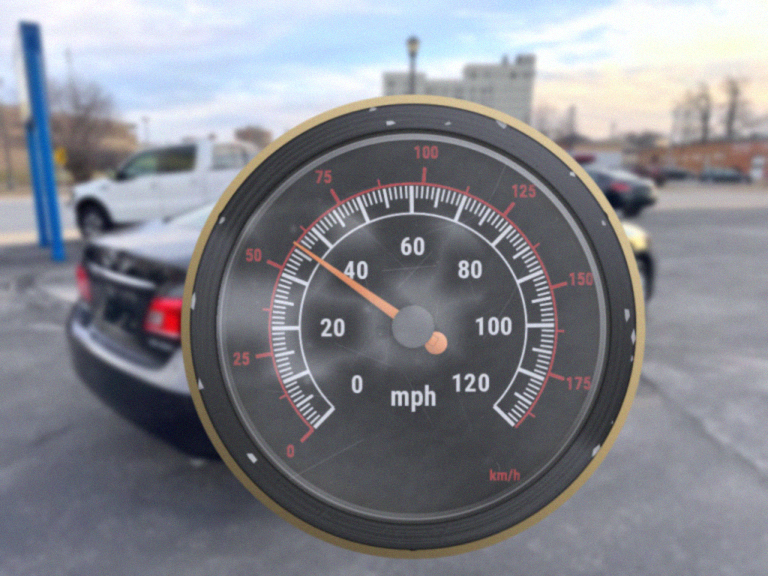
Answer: {"value": 36, "unit": "mph"}
